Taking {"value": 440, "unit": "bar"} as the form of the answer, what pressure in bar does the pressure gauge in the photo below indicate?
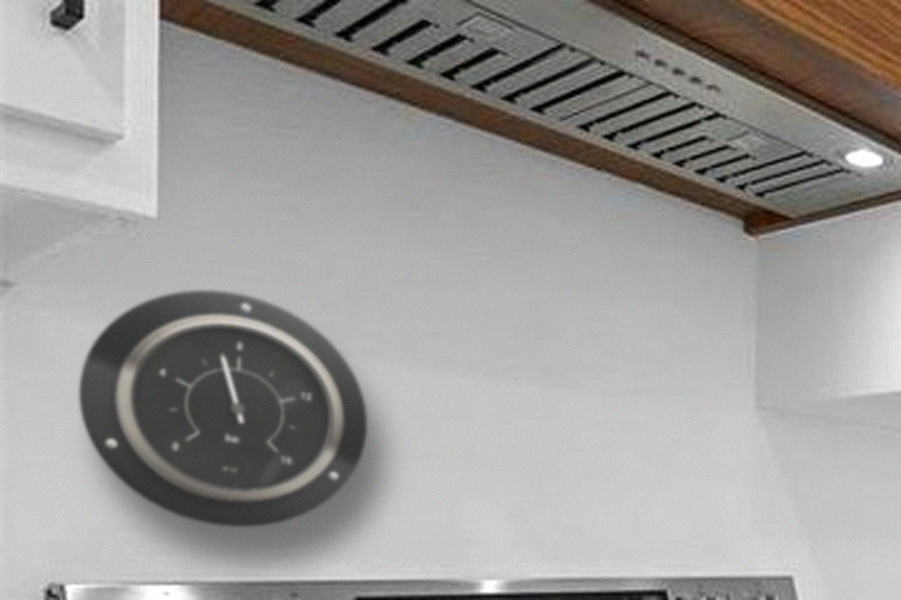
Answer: {"value": 7, "unit": "bar"}
